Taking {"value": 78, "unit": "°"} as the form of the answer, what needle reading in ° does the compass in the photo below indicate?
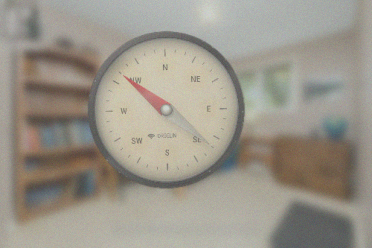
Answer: {"value": 310, "unit": "°"}
